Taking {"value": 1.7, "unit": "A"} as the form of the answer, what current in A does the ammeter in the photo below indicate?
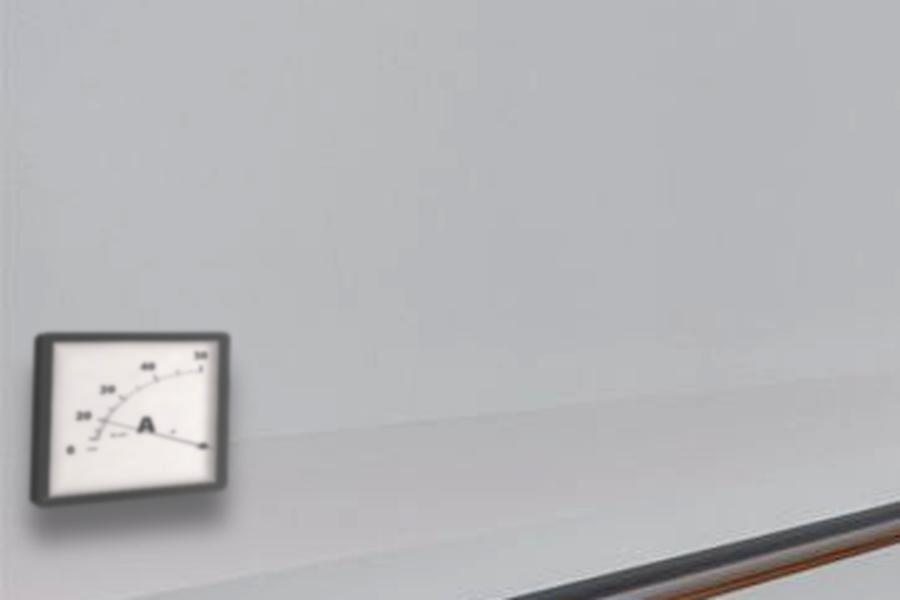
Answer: {"value": 20, "unit": "A"}
